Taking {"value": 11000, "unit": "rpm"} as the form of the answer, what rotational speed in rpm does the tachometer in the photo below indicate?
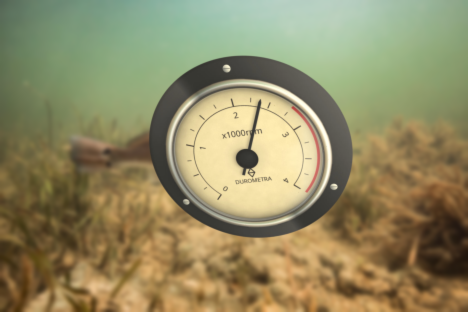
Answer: {"value": 2375, "unit": "rpm"}
